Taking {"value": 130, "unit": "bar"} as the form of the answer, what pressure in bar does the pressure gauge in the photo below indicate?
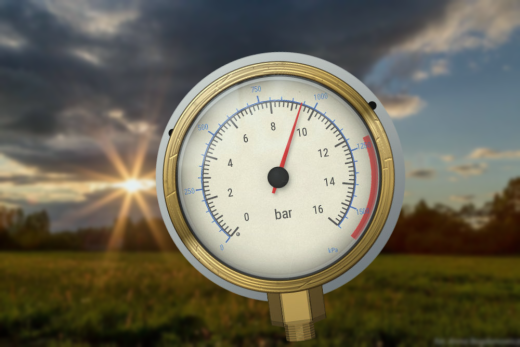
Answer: {"value": 9.4, "unit": "bar"}
